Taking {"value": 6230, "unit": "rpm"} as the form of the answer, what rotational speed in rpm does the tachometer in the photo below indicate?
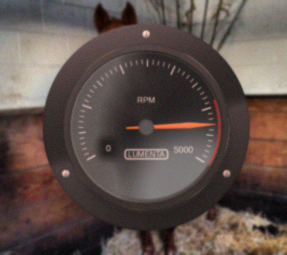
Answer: {"value": 4300, "unit": "rpm"}
